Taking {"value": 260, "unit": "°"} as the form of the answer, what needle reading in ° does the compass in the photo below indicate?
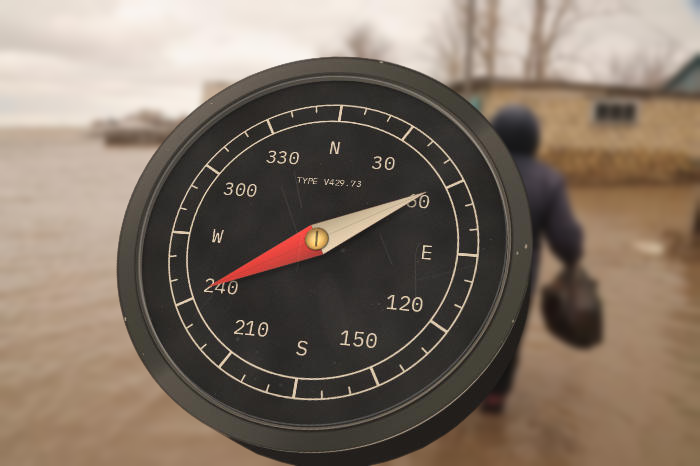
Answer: {"value": 240, "unit": "°"}
